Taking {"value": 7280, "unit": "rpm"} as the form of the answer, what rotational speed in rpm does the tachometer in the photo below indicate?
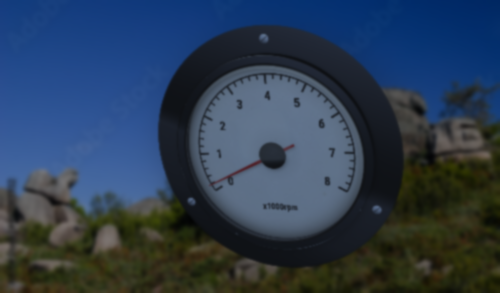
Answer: {"value": 200, "unit": "rpm"}
